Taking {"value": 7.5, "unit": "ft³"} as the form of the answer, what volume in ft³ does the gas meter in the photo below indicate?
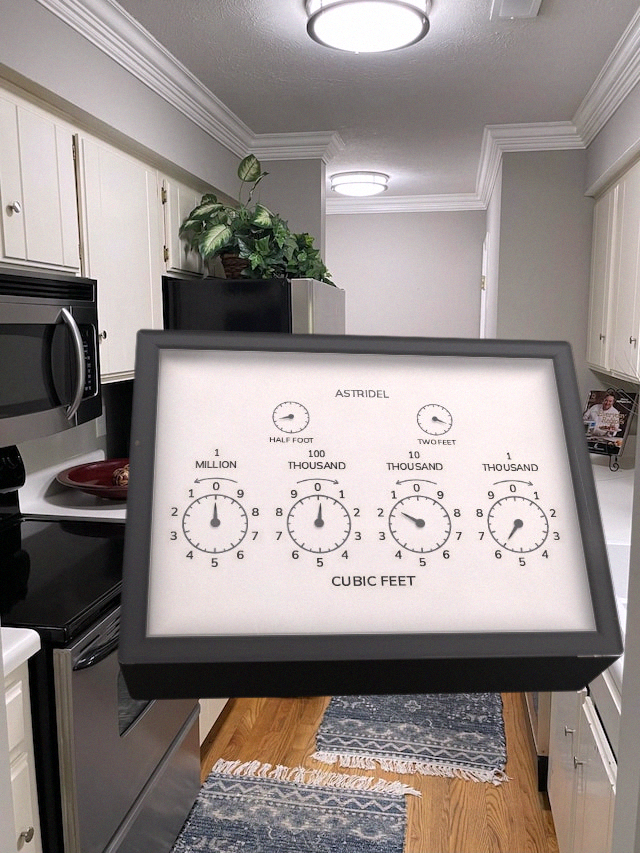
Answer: {"value": 1600, "unit": "ft³"}
